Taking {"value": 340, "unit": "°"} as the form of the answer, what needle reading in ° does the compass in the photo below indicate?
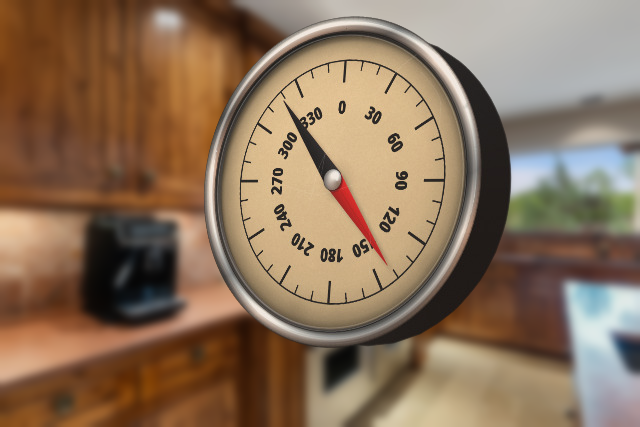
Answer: {"value": 140, "unit": "°"}
